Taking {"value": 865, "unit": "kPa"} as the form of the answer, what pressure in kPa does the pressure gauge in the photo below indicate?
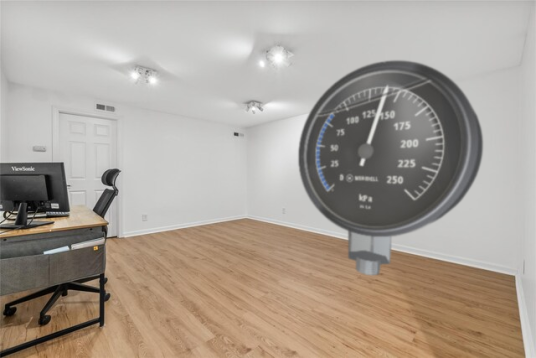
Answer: {"value": 140, "unit": "kPa"}
